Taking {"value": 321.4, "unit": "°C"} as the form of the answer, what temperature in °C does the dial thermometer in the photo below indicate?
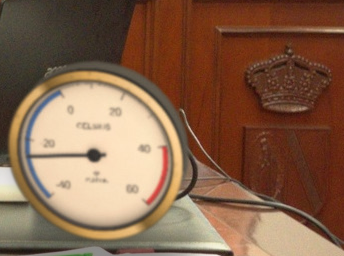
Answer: {"value": -25, "unit": "°C"}
